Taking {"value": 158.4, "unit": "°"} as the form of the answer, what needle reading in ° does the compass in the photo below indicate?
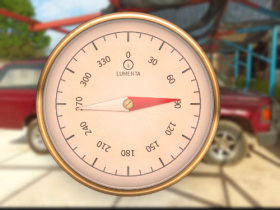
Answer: {"value": 85, "unit": "°"}
